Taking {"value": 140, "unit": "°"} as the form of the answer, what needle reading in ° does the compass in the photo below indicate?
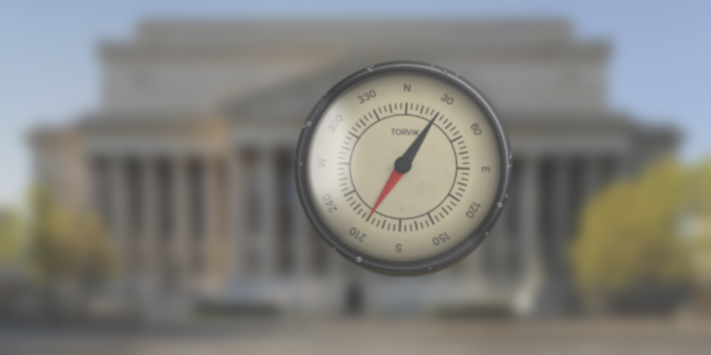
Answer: {"value": 210, "unit": "°"}
